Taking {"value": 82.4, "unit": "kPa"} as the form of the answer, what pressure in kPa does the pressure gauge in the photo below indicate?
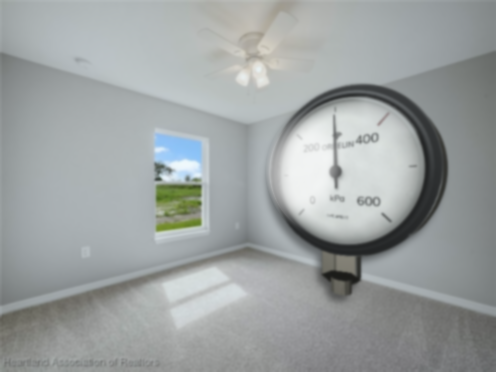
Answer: {"value": 300, "unit": "kPa"}
